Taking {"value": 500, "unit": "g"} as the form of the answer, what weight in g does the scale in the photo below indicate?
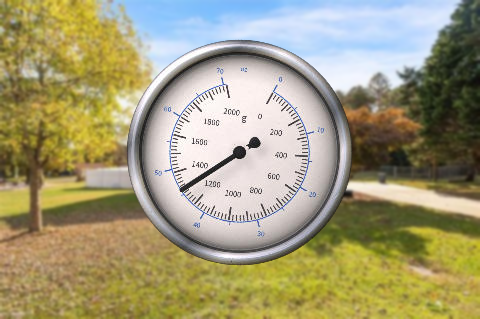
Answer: {"value": 1300, "unit": "g"}
